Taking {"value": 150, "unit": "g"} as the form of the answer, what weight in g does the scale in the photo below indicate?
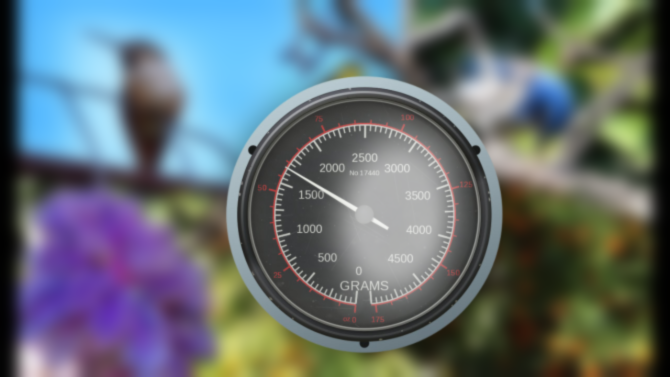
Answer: {"value": 1650, "unit": "g"}
